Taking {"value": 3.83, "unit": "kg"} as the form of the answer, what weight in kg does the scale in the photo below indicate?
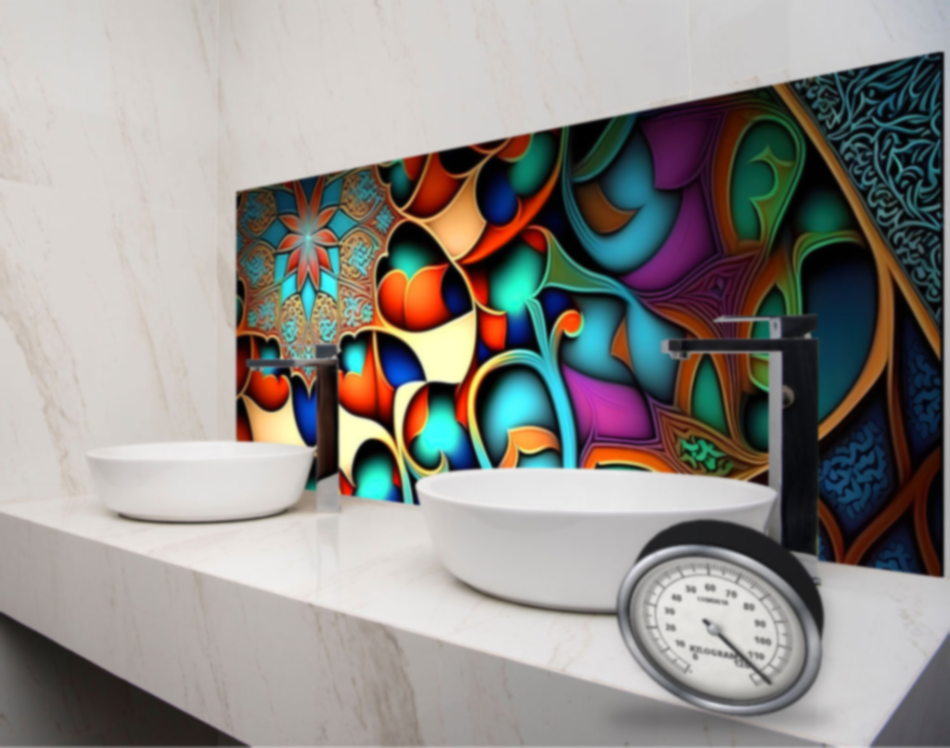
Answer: {"value": 115, "unit": "kg"}
